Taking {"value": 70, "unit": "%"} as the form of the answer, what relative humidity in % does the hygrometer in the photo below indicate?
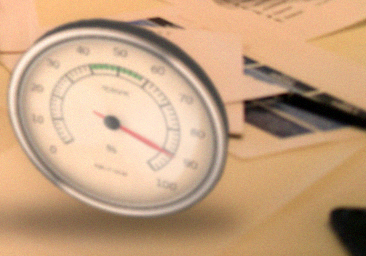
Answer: {"value": 90, "unit": "%"}
